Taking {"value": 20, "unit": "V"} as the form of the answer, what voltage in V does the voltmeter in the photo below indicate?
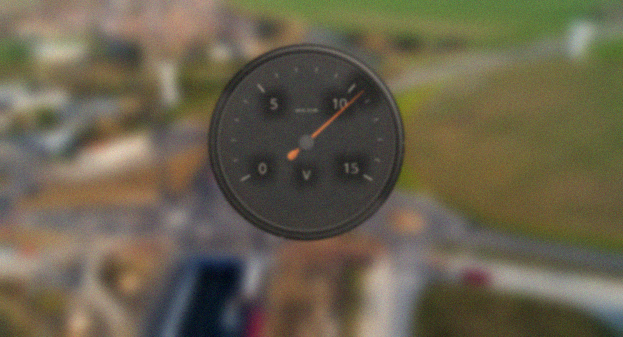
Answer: {"value": 10.5, "unit": "V"}
